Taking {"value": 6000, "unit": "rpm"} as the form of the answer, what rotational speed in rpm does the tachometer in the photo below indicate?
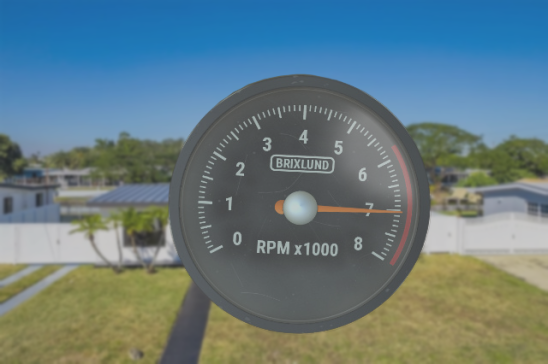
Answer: {"value": 7000, "unit": "rpm"}
